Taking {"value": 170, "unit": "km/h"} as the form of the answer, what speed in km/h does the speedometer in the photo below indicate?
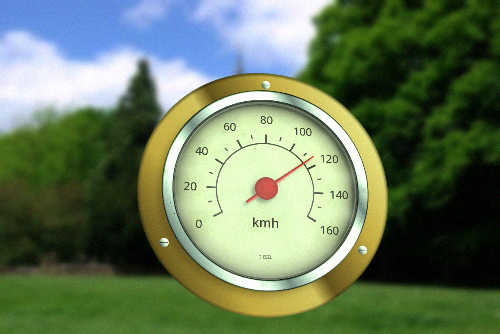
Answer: {"value": 115, "unit": "km/h"}
